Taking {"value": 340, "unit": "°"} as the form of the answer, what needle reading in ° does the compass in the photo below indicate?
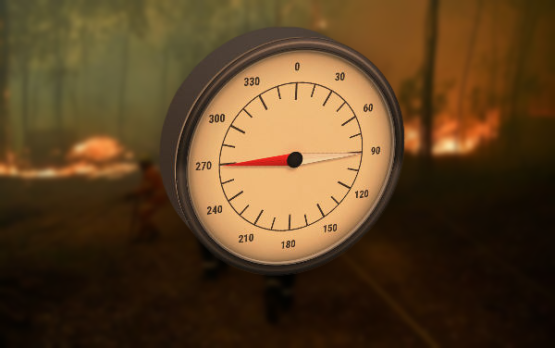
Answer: {"value": 270, "unit": "°"}
